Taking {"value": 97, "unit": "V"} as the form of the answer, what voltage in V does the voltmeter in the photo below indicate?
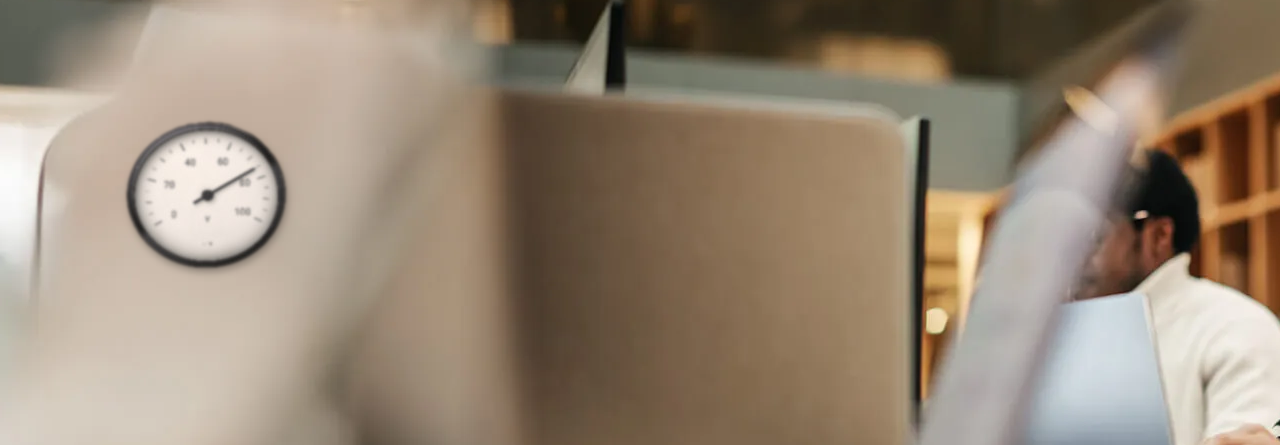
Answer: {"value": 75, "unit": "V"}
